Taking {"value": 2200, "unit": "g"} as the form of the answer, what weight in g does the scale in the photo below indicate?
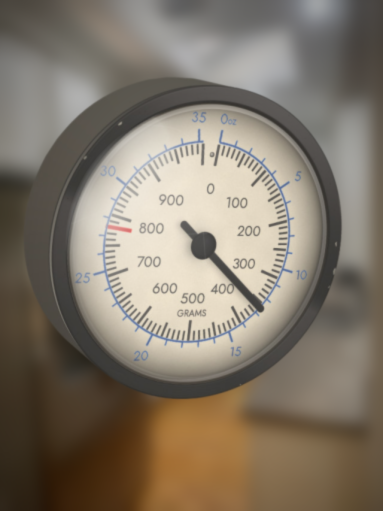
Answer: {"value": 360, "unit": "g"}
